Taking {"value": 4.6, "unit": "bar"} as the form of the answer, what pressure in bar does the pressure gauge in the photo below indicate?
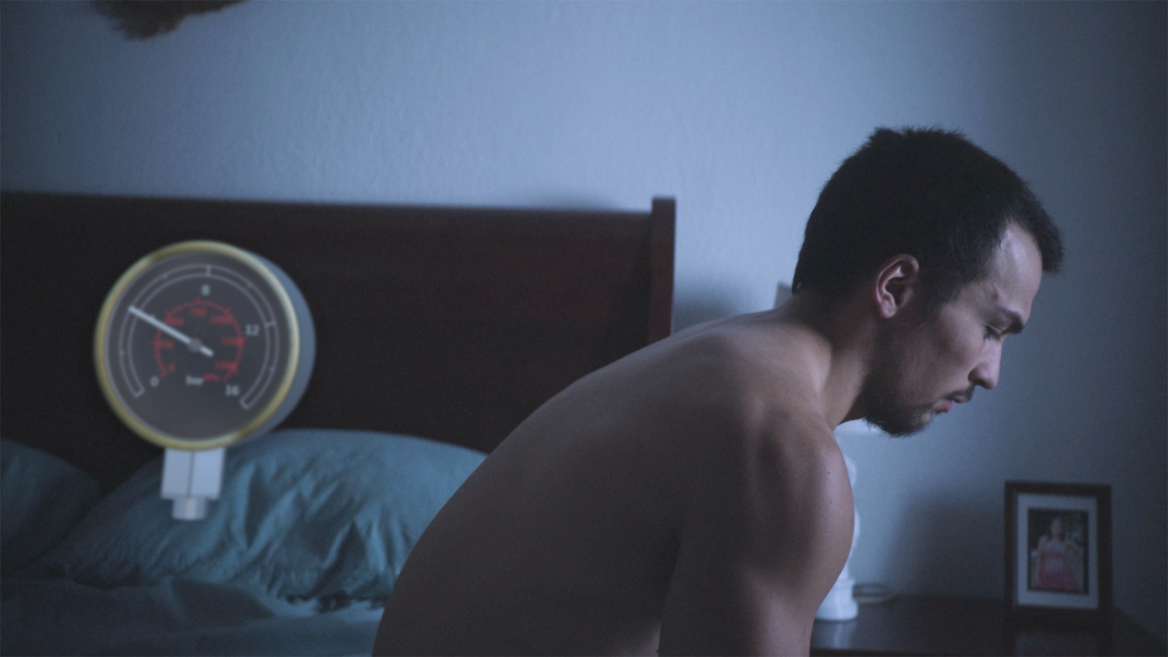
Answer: {"value": 4, "unit": "bar"}
